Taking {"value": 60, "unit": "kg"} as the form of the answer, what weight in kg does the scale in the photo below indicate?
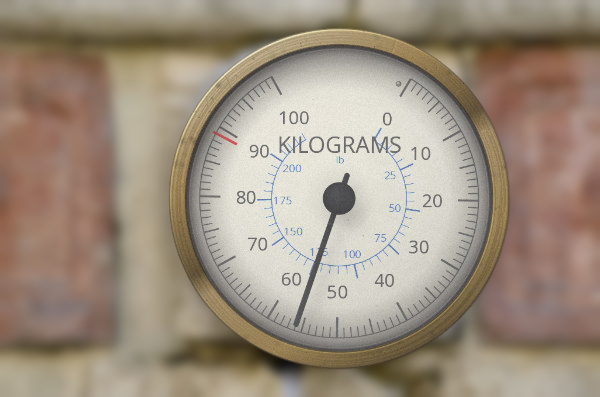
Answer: {"value": 56, "unit": "kg"}
